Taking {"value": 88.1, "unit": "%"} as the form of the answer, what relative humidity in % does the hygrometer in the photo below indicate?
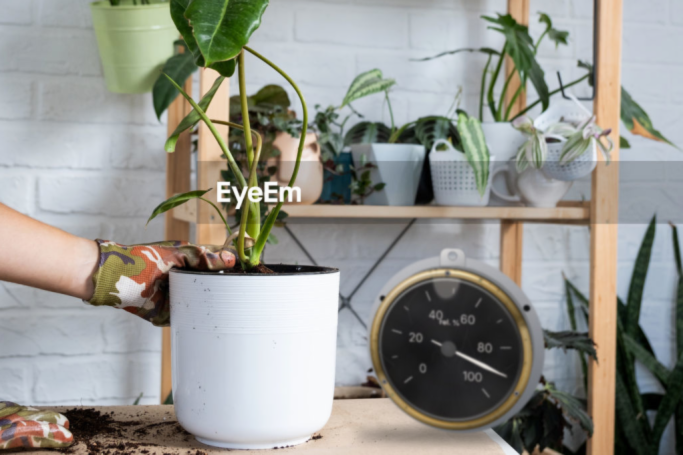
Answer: {"value": 90, "unit": "%"}
